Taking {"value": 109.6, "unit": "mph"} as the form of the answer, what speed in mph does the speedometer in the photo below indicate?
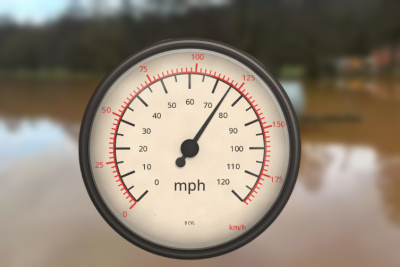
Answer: {"value": 75, "unit": "mph"}
